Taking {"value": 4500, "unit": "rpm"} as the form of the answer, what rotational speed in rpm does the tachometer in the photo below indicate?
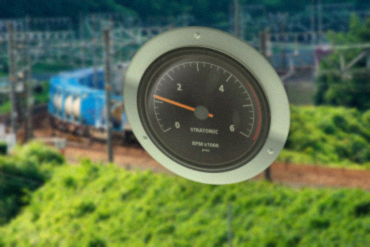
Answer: {"value": 1200, "unit": "rpm"}
